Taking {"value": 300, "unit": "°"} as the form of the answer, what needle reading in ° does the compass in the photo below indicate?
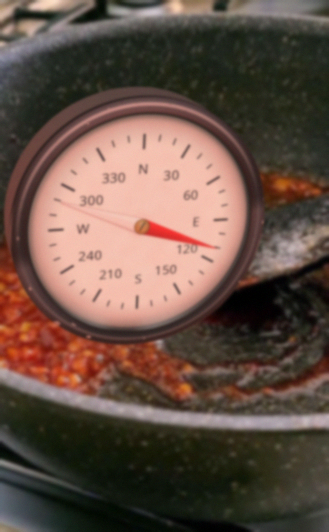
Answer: {"value": 110, "unit": "°"}
